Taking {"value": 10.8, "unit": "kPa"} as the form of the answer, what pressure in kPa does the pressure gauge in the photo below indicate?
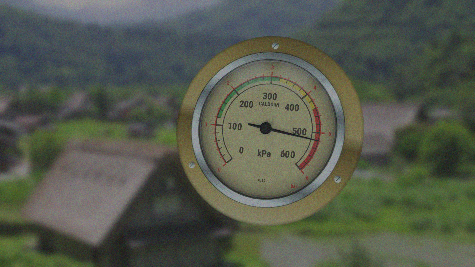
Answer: {"value": 520, "unit": "kPa"}
